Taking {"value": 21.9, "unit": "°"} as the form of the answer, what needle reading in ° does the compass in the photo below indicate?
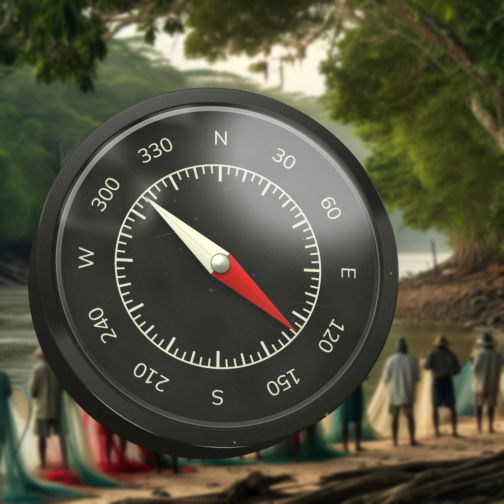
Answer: {"value": 130, "unit": "°"}
